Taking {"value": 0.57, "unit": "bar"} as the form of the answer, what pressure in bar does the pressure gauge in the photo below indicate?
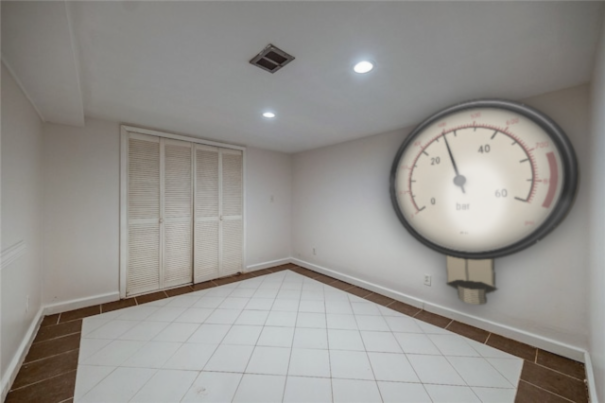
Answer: {"value": 27.5, "unit": "bar"}
